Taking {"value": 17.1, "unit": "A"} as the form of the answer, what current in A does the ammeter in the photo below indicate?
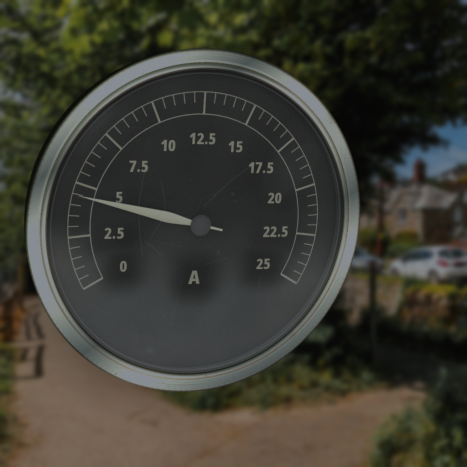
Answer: {"value": 4.5, "unit": "A"}
